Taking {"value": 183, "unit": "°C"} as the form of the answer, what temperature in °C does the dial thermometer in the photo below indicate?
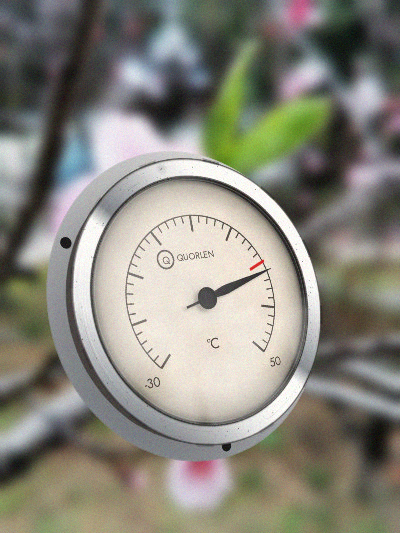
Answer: {"value": 32, "unit": "°C"}
